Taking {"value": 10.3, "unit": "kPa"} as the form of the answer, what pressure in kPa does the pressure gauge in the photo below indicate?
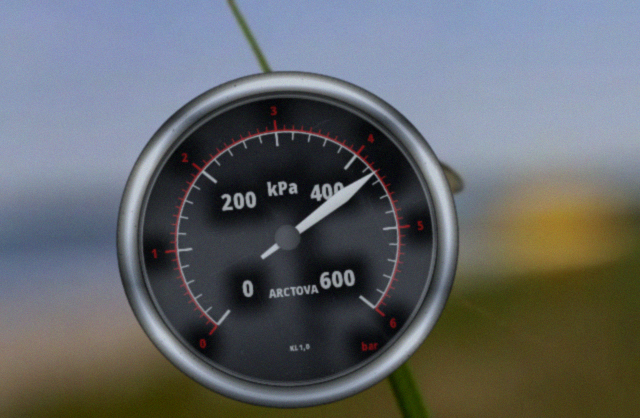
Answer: {"value": 430, "unit": "kPa"}
